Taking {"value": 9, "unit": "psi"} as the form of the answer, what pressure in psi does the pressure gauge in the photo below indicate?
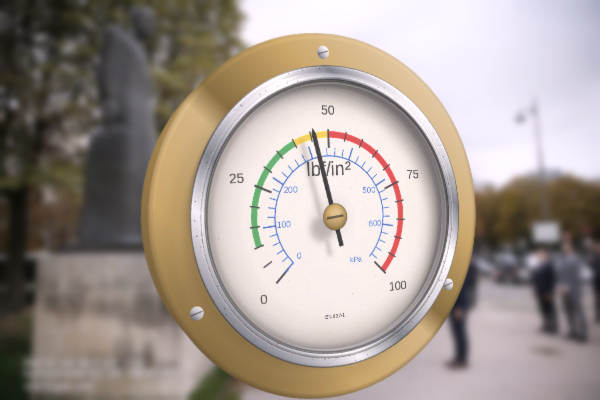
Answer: {"value": 45, "unit": "psi"}
